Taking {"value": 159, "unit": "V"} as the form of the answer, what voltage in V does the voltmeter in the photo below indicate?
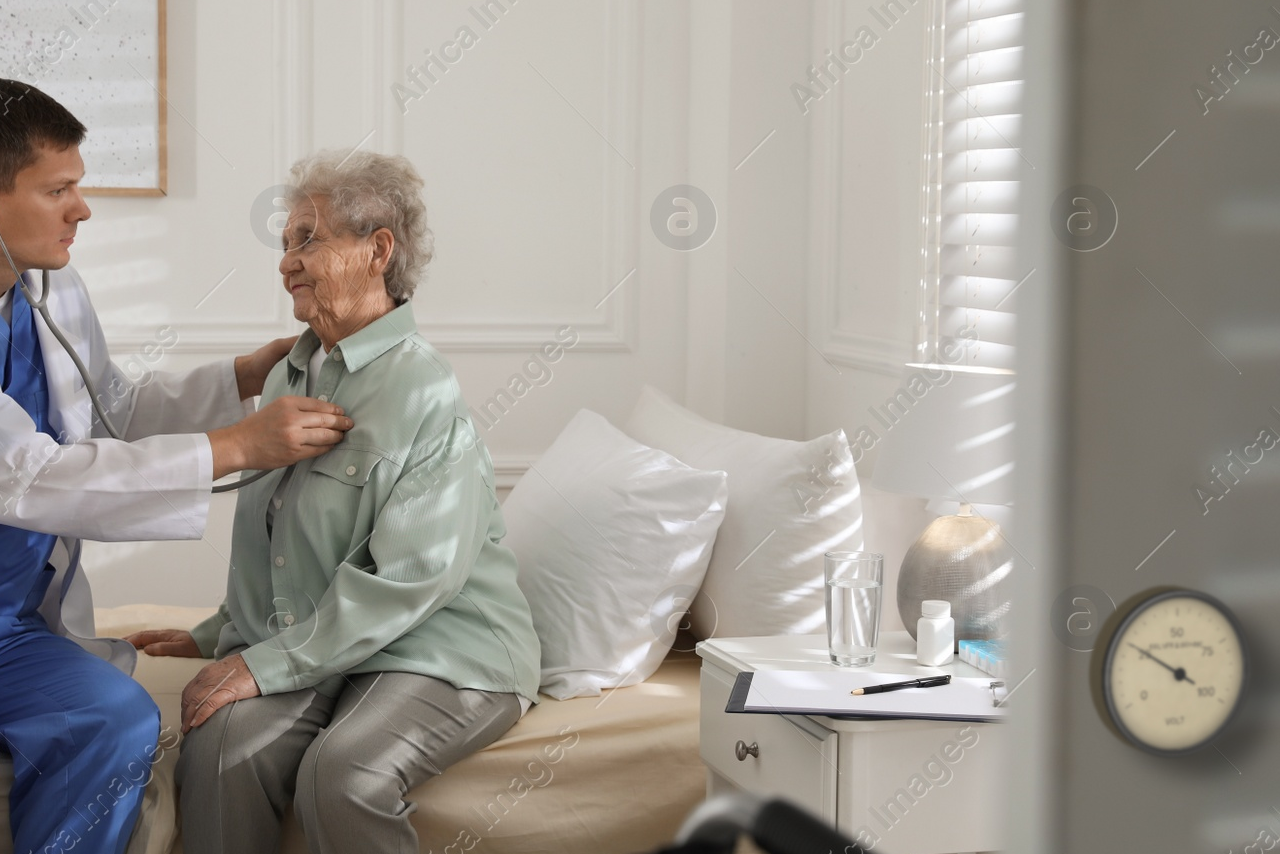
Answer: {"value": 25, "unit": "V"}
